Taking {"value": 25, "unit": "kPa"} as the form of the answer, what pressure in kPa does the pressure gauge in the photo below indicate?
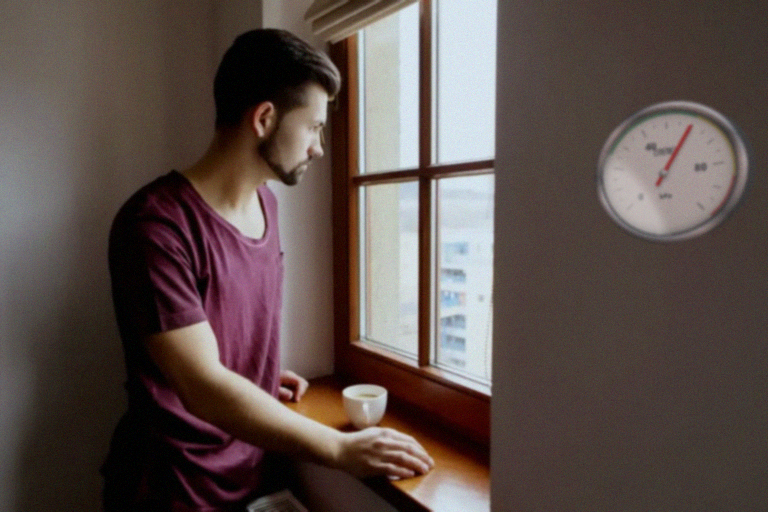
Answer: {"value": 60, "unit": "kPa"}
